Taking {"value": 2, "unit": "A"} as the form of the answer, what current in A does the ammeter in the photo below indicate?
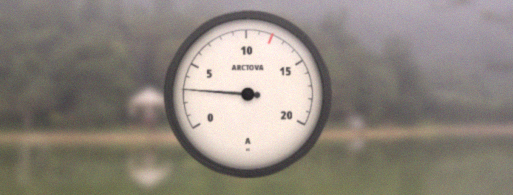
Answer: {"value": 3, "unit": "A"}
